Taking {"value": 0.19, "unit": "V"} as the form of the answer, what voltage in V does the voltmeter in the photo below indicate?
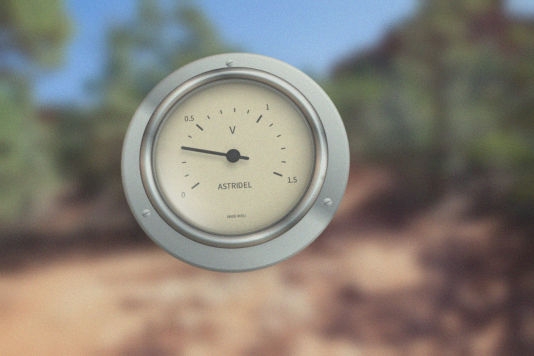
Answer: {"value": 0.3, "unit": "V"}
